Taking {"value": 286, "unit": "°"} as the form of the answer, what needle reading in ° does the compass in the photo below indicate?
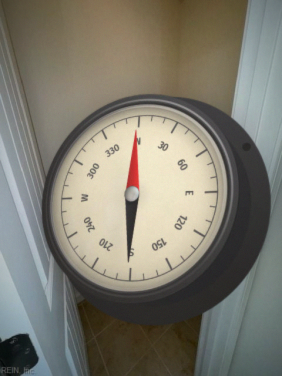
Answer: {"value": 0, "unit": "°"}
